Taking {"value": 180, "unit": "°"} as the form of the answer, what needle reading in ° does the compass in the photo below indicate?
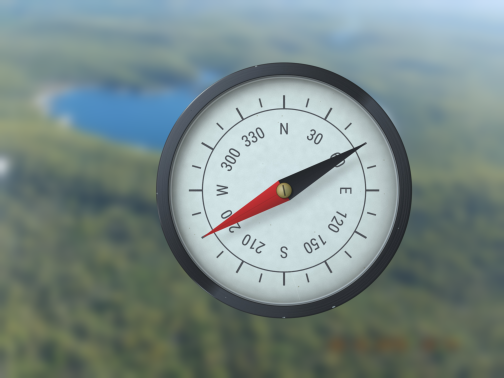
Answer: {"value": 240, "unit": "°"}
